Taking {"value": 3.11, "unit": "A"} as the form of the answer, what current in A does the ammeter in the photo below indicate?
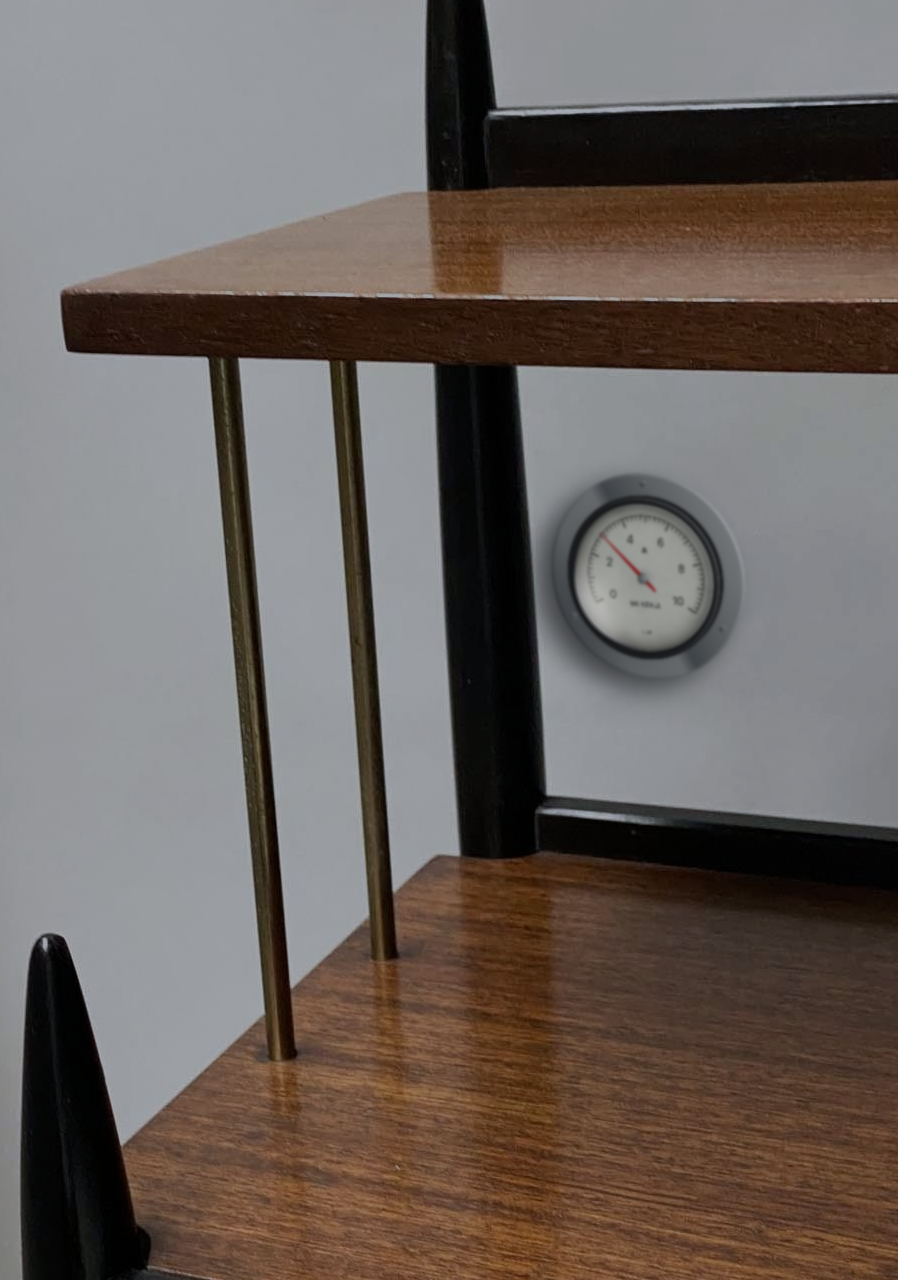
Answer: {"value": 3, "unit": "A"}
